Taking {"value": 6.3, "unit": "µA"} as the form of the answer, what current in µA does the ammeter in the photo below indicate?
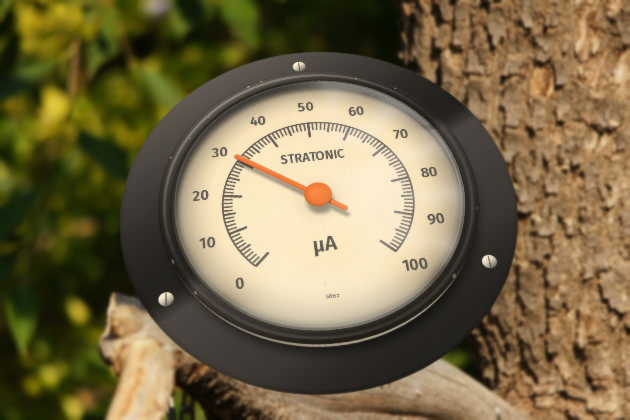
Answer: {"value": 30, "unit": "µA"}
